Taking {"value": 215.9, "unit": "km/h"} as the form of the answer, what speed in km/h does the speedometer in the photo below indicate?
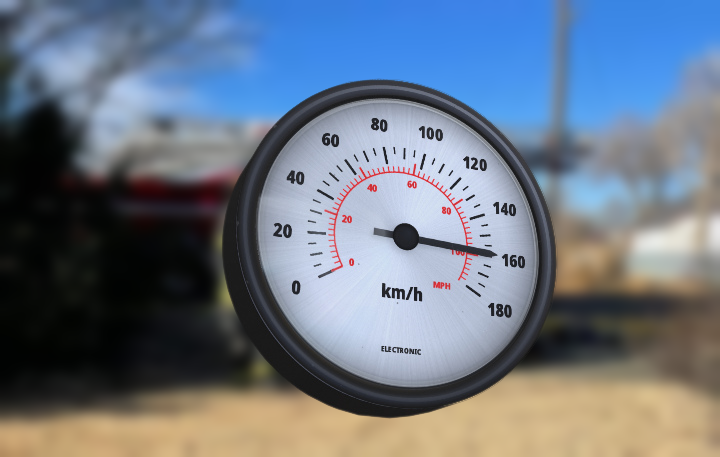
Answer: {"value": 160, "unit": "km/h"}
